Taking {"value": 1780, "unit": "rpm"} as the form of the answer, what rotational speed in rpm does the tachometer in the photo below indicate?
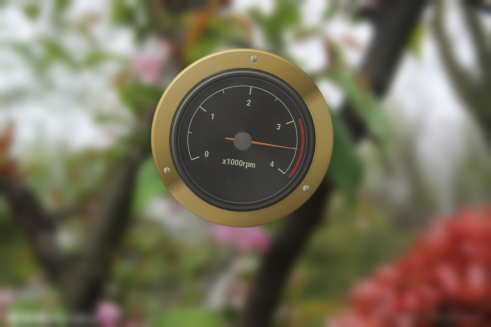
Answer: {"value": 3500, "unit": "rpm"}
